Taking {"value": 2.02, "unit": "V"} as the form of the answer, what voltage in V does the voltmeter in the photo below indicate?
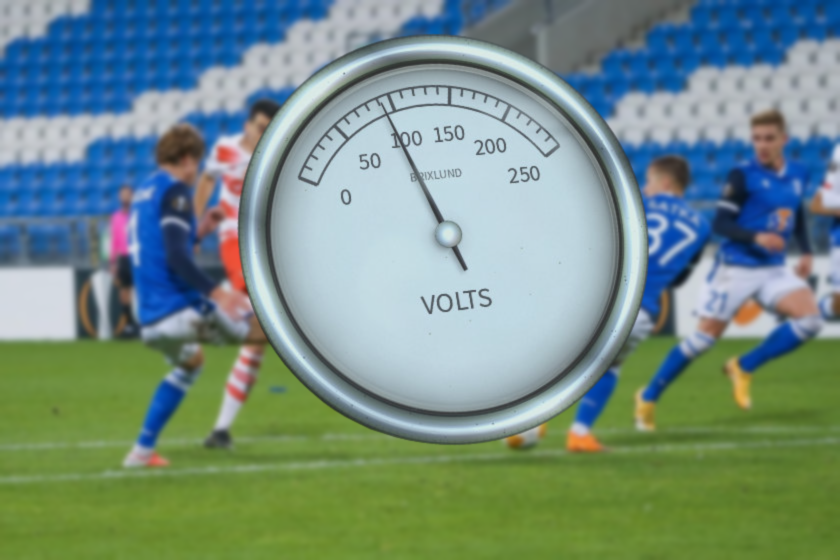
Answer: {"value": 90, "unit": "V"}
